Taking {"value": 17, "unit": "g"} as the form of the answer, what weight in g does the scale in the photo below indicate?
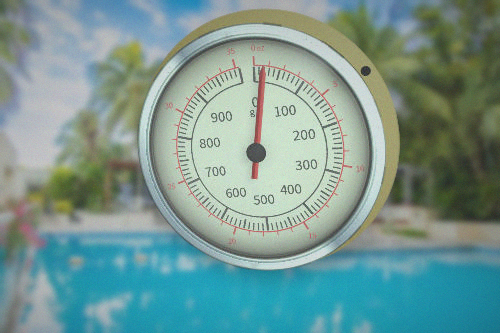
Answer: {"value": 20, "unit": "g"}
